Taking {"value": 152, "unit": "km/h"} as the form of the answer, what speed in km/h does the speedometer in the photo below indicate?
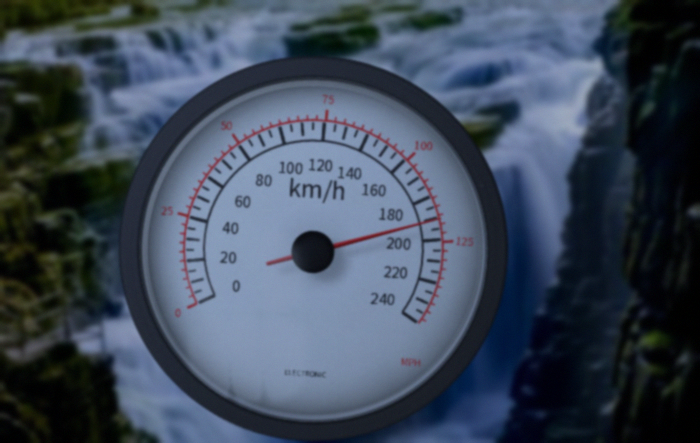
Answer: {"value": 190, "unit": "km/h"}
